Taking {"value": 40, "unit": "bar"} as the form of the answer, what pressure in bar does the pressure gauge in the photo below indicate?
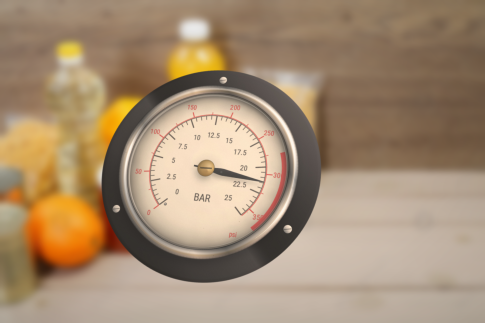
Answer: {"value": 21.5, "unit": "bar"}
